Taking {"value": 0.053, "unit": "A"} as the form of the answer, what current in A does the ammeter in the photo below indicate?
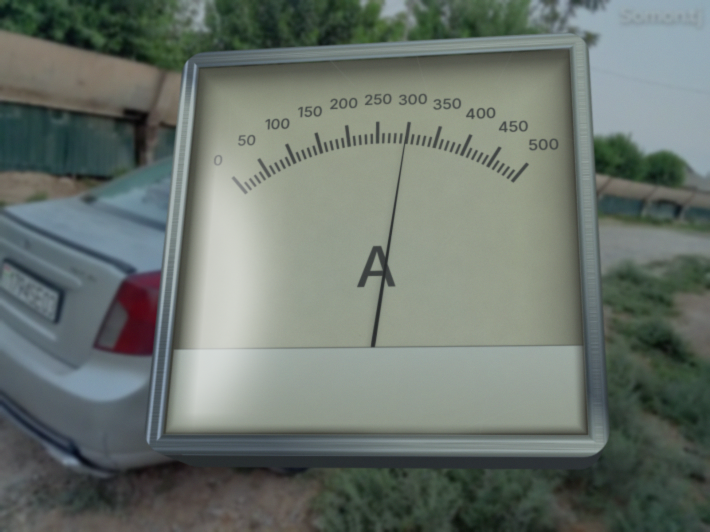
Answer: {"value": 300, "unit": "A"}
